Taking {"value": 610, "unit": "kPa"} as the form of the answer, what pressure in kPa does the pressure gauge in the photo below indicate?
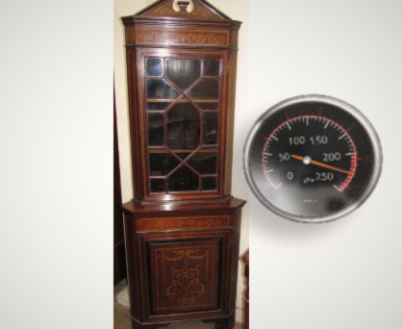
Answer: {"value": 225, "unit": "kPa"}
